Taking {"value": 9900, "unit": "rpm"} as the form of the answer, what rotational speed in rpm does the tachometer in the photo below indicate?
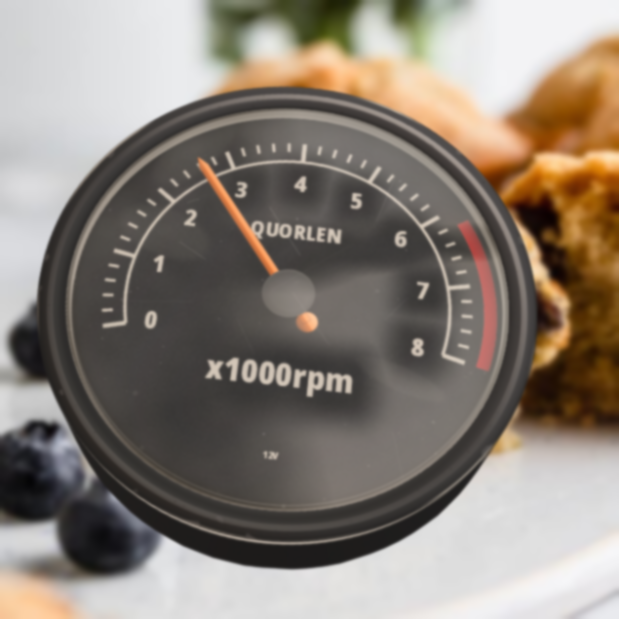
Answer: {"value": 2600, "unit": "rpm"}
